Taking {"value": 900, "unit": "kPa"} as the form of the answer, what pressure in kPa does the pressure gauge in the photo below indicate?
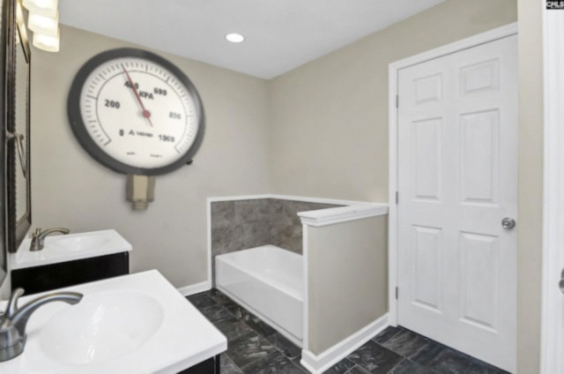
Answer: {"value": 400, "unit": "kPa"}
